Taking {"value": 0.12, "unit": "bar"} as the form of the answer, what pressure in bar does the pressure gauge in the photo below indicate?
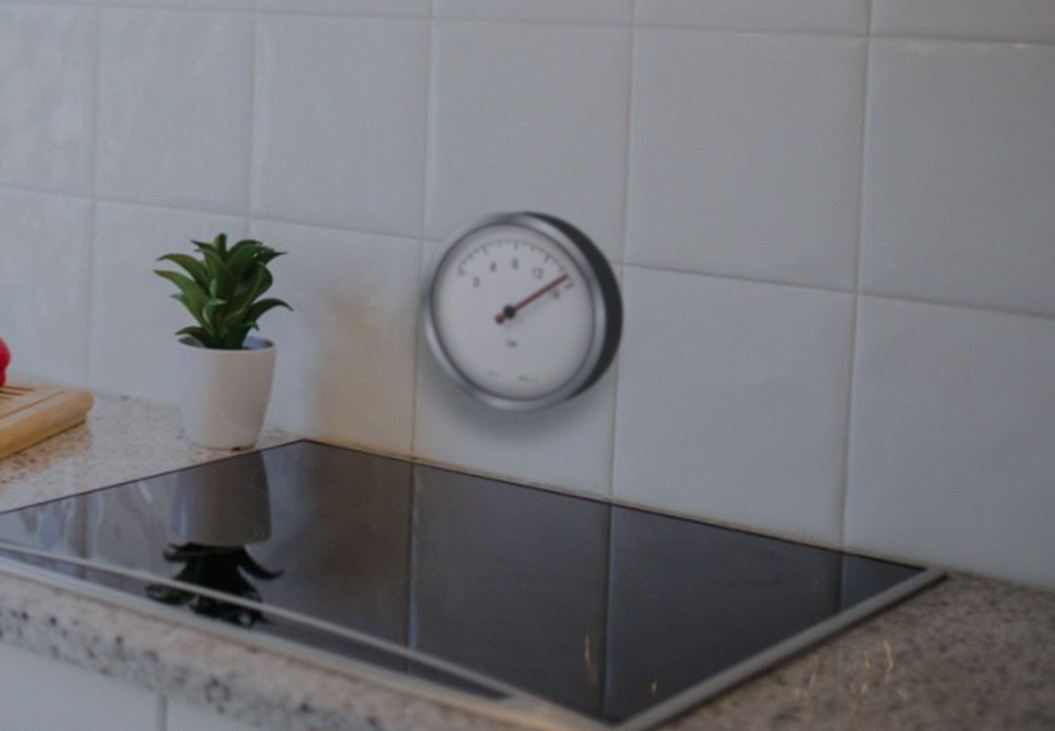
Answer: {"value": 15, "unit": "bar"}
